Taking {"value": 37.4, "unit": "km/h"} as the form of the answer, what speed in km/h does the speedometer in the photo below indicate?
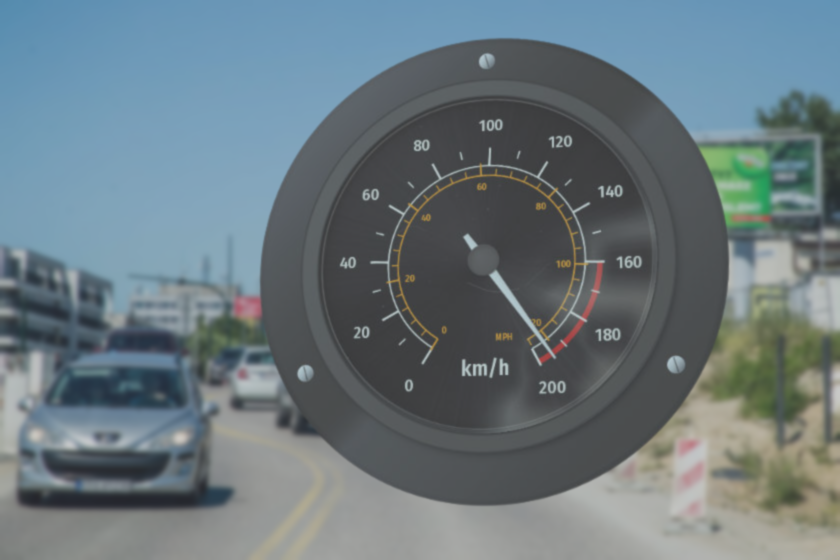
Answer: {"value": 195, "unit": "km/h"}
